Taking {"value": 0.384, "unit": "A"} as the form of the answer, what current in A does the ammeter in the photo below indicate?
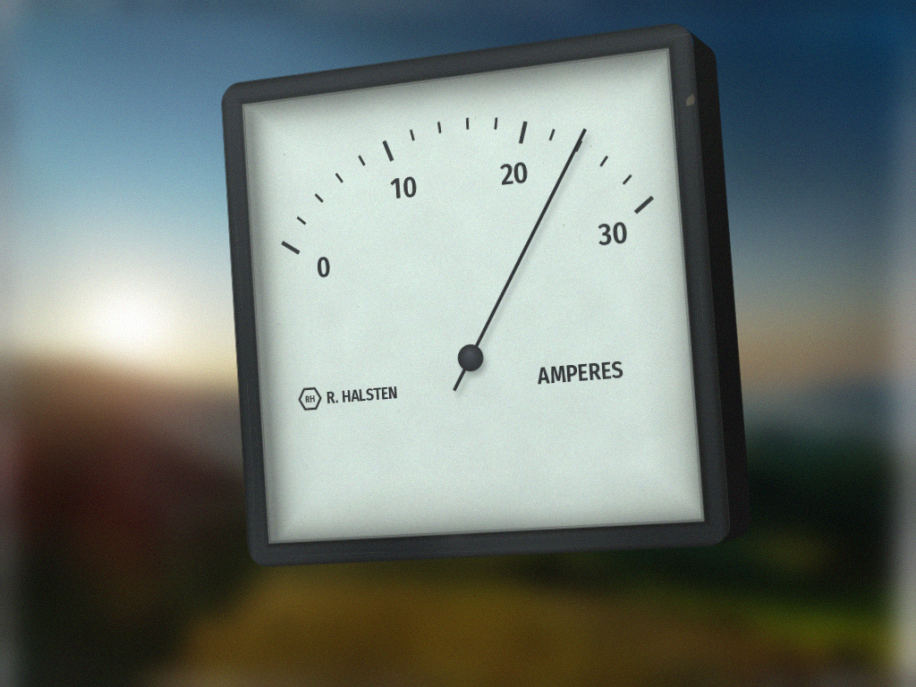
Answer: {"value": 24, "unit": "A"}
